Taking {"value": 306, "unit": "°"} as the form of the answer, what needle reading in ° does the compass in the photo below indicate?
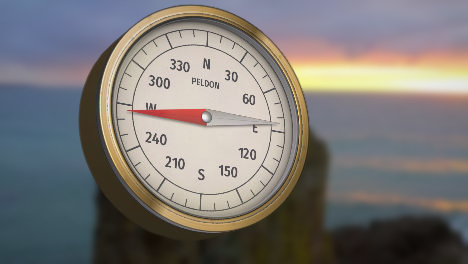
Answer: {"value": 265, "unit": "°"}
